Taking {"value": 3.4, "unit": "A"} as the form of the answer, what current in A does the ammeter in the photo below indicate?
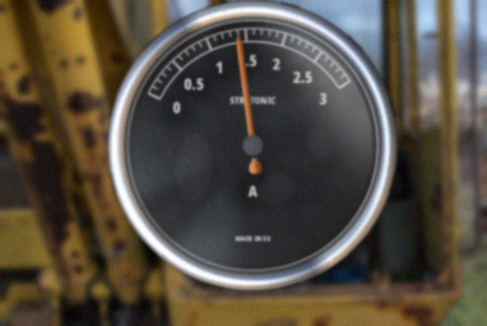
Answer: {"value": 1.4, "unit": "A"}
